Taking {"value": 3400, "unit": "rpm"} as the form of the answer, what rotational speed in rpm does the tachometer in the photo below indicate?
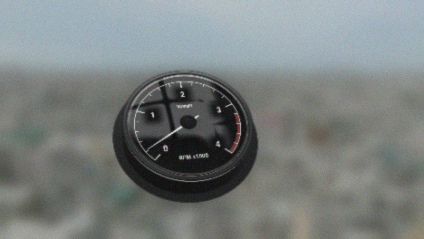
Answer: {"value": 200, "unit": "rpm"}
